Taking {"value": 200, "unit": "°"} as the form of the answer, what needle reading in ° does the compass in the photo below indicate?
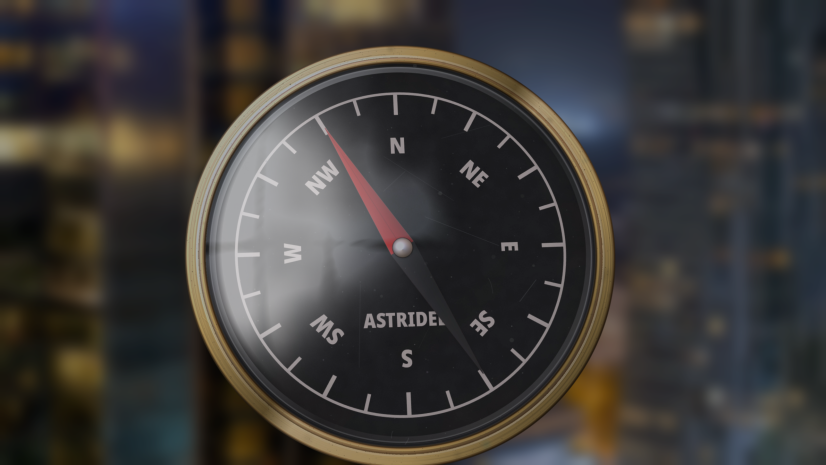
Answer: {"value": 330, "unit": "°"}
